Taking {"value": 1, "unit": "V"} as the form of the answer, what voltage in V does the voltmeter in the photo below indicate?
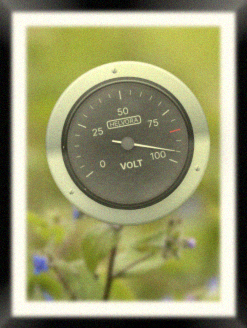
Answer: {"value": 95, "unit": "V"}
